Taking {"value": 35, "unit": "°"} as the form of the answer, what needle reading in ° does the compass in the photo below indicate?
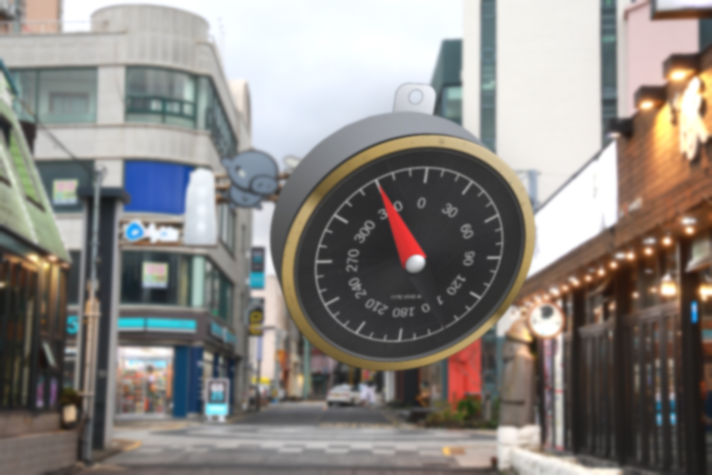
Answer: {"value": 330, "unit": "°"}
